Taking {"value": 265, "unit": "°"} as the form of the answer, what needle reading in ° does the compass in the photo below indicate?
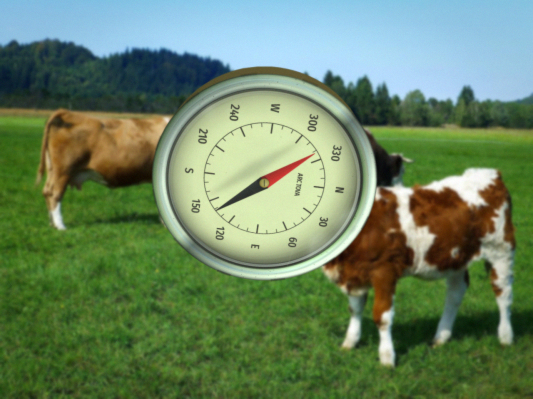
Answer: {"value": 320, "unit": "°"}
